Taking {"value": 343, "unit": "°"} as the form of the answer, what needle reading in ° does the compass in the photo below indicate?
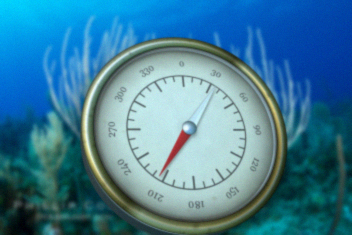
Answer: {"value": 215, "unit": "°"}
